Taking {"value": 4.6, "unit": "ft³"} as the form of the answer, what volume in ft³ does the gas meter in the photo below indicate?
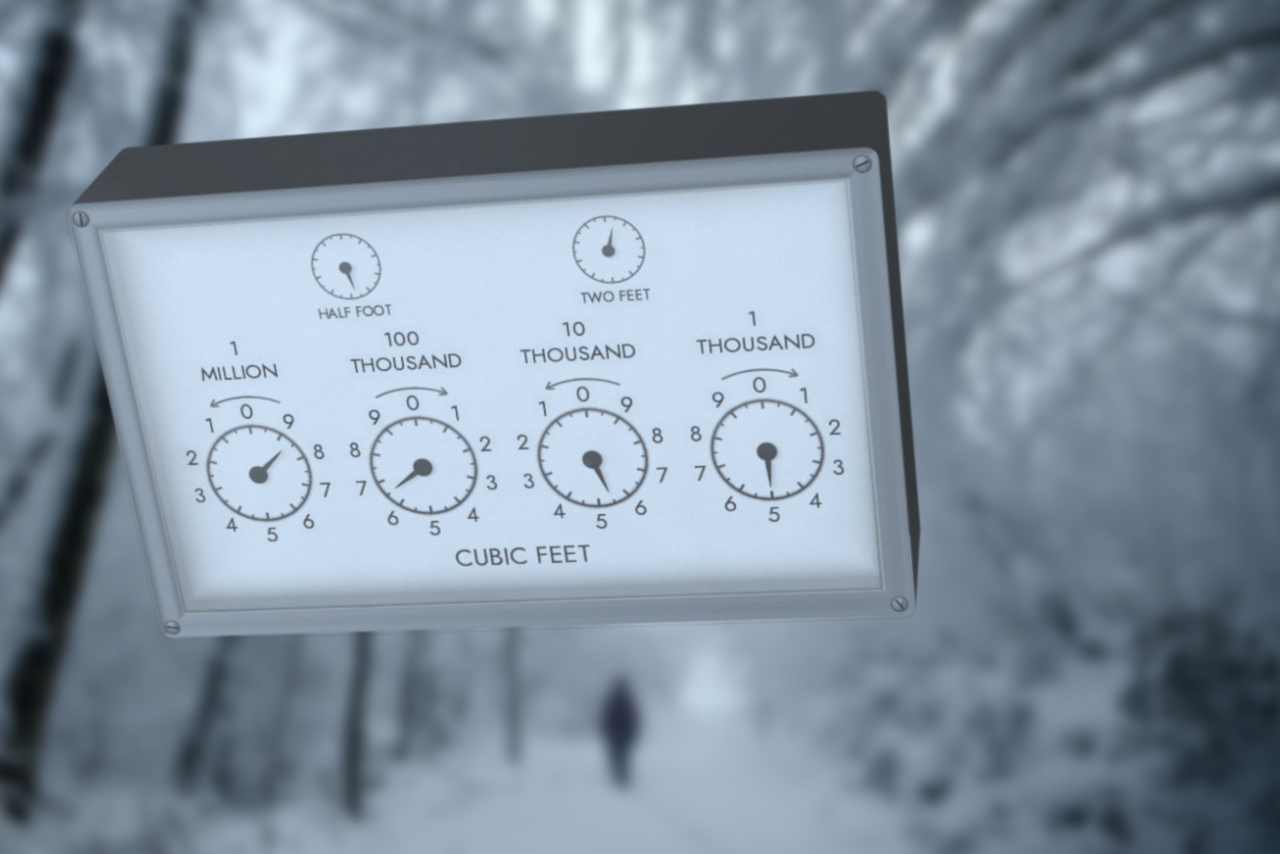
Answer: {"value": 865500, "unit": "ft³"}
